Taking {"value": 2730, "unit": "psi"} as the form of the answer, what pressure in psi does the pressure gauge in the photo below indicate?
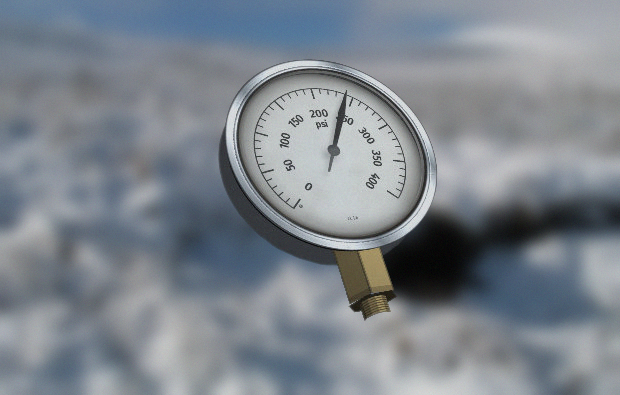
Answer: {"value": 240, "unit": "psi"}
